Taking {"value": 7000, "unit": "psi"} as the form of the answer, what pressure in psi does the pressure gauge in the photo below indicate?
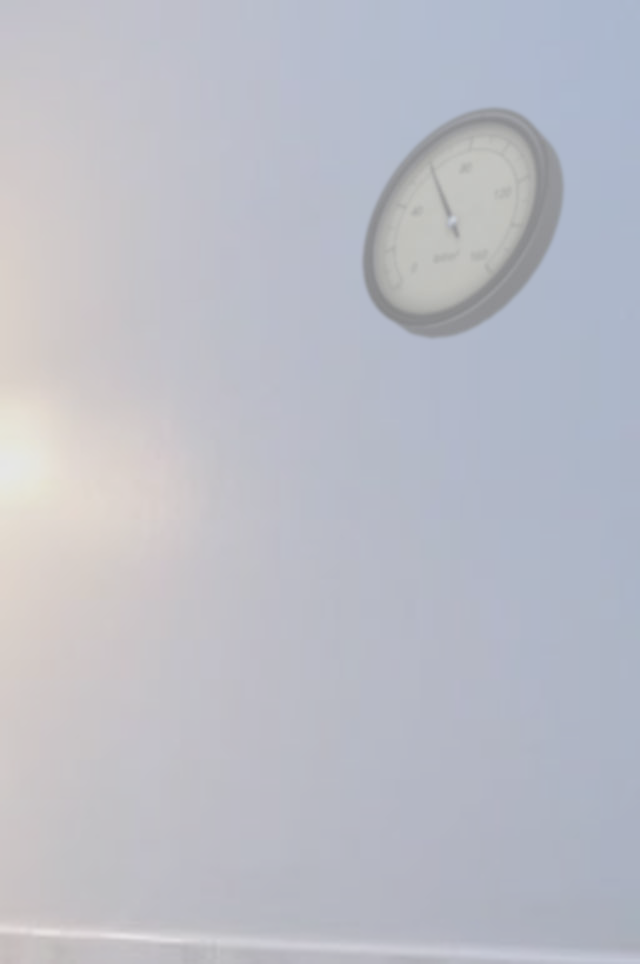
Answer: {"value": 60, "unit": "psi"}
